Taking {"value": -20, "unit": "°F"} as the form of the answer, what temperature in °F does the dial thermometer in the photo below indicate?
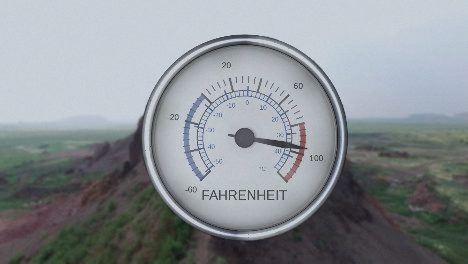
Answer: {"value": 96, "unit": "°F"}
